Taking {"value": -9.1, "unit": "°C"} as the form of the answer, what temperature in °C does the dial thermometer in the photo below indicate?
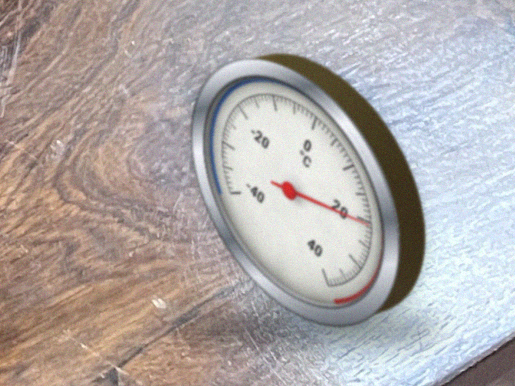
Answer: {"value": 20, "unit": "°C"}
